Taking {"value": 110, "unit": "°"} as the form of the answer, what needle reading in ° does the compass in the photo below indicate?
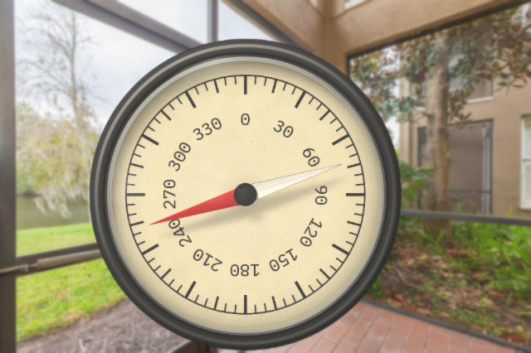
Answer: {"value": 252.5, "unit": "°"}
